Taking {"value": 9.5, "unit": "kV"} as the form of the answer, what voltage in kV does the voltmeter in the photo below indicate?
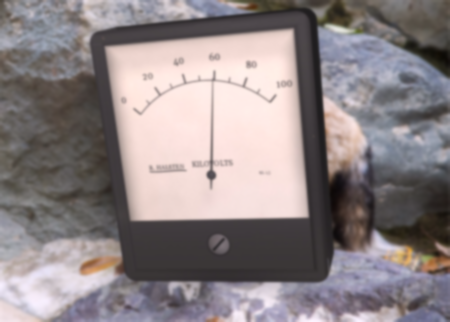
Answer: {"value": 60, "unit": "kV"}
